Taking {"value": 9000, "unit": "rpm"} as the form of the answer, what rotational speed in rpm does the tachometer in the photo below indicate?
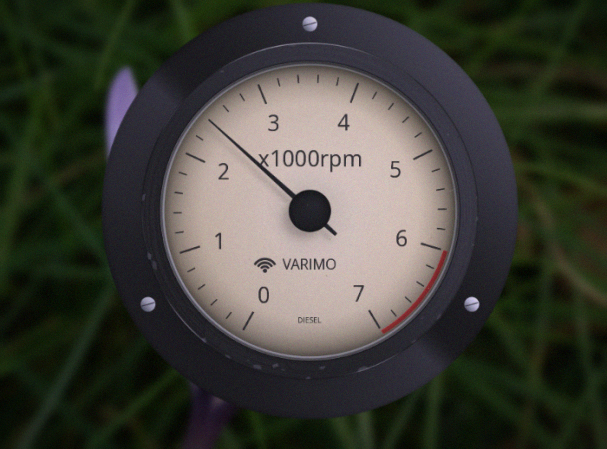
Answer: {"value": 2400, "unit": "rpm"}
